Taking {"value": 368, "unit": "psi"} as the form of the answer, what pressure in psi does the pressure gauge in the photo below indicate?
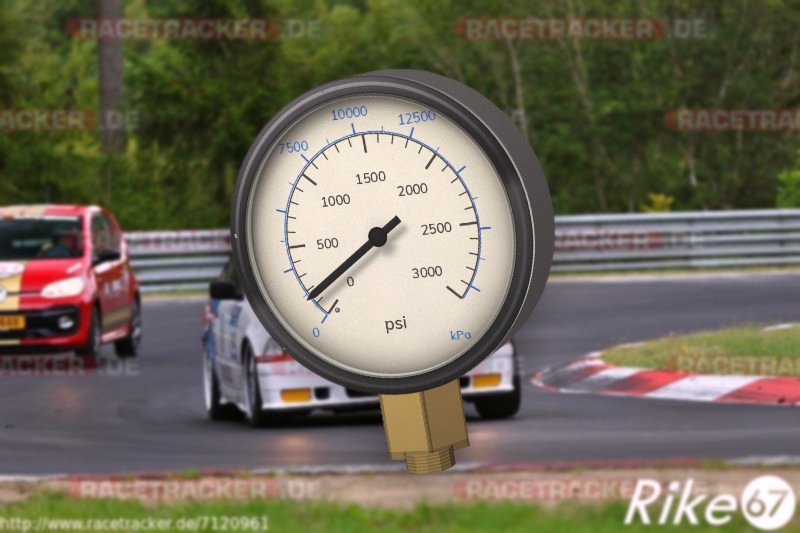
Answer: {"value": 150, "unit": "psi"}
